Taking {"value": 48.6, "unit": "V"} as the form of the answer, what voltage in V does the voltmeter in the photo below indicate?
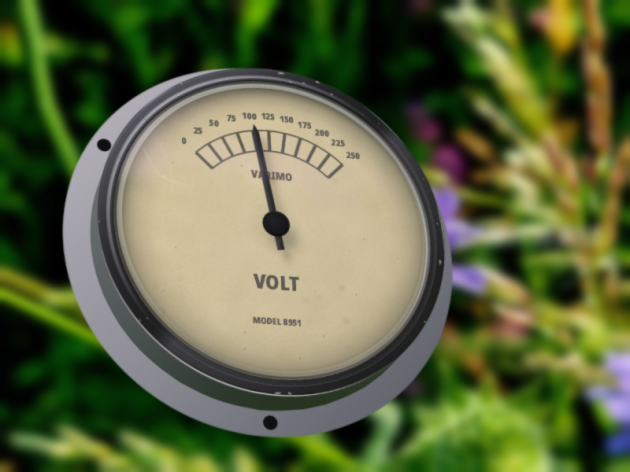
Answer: {"value": 100, "unit": "V"}
